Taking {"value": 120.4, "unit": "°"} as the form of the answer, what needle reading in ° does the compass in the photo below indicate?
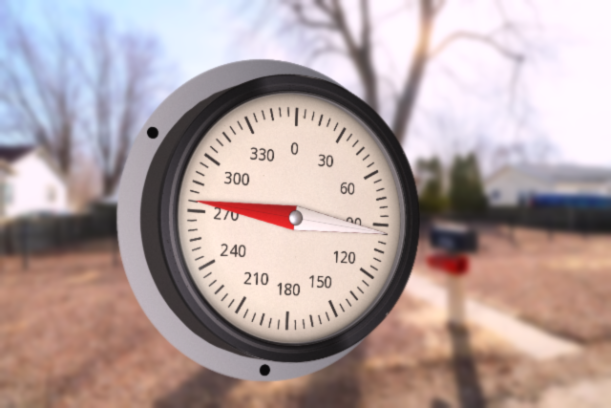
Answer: {"value": 275, "unit": "°"}
